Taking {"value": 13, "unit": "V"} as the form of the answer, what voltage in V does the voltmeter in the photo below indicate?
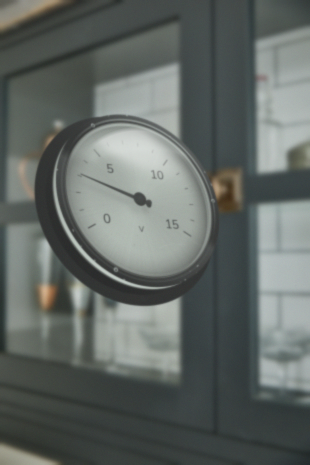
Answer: {"value": 3, "unit": "V"}
